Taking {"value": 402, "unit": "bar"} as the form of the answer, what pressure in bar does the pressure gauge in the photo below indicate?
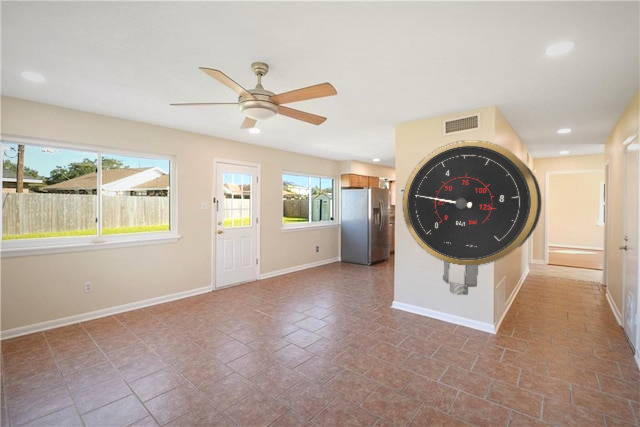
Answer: {"value": 2, "unit": "bar"}
